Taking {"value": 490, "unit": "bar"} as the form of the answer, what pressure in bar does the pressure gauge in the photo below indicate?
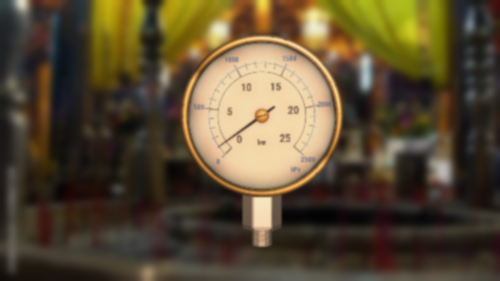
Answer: {"value": 1, "unit": "bar"}
